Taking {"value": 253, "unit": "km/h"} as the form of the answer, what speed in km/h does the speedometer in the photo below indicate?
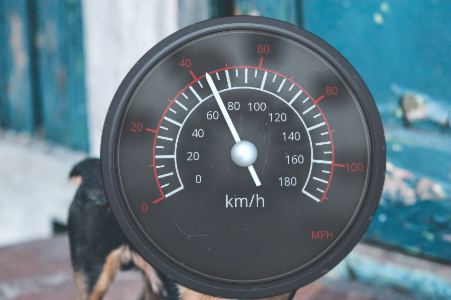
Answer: {"value": 70, "unit": "km/h"}
